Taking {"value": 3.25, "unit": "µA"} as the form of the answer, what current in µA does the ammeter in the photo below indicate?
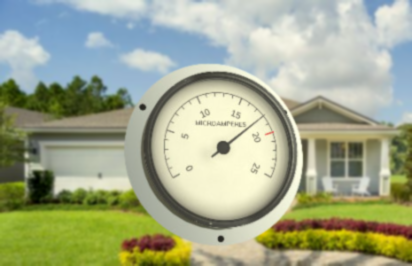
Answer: {"value": 18, "unit": "µA"}
